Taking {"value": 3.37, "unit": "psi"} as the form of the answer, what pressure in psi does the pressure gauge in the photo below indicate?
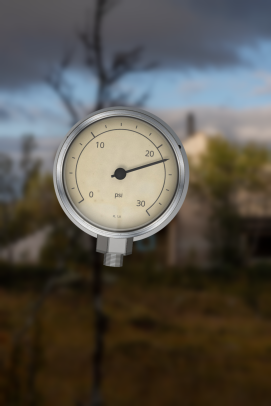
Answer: {"value": 22, "unit": "psi"}
